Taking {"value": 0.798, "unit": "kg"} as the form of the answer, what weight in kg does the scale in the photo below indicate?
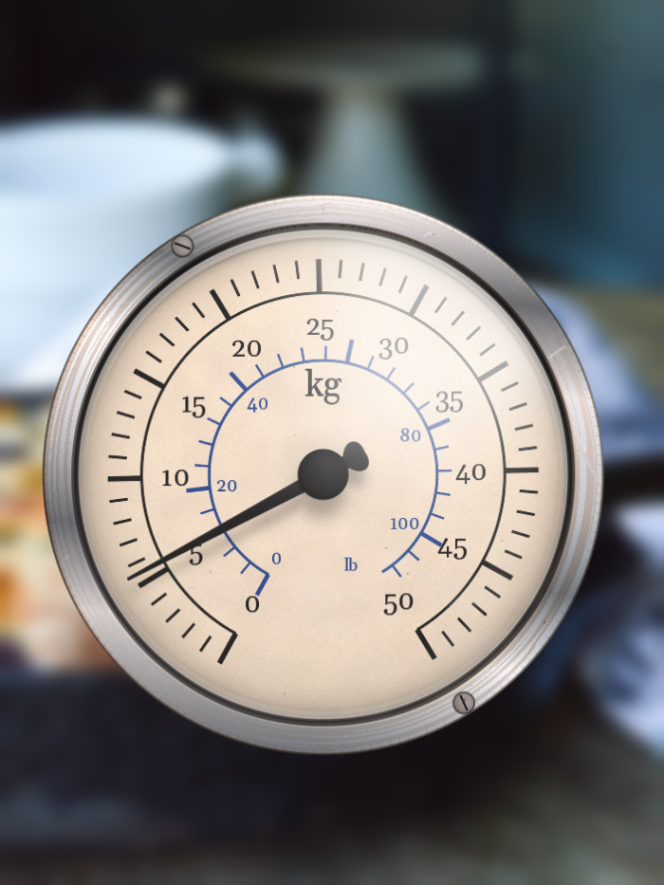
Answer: {"value": 5.5, "unit": "kg"}
